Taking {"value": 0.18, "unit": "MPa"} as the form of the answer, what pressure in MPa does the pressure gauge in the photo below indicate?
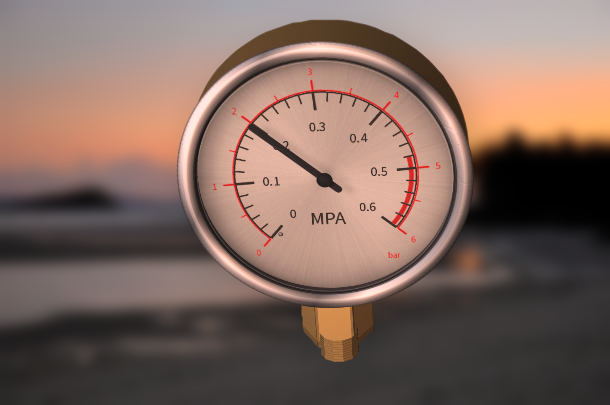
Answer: {"value": 0.2, "unit": "MPa"}
